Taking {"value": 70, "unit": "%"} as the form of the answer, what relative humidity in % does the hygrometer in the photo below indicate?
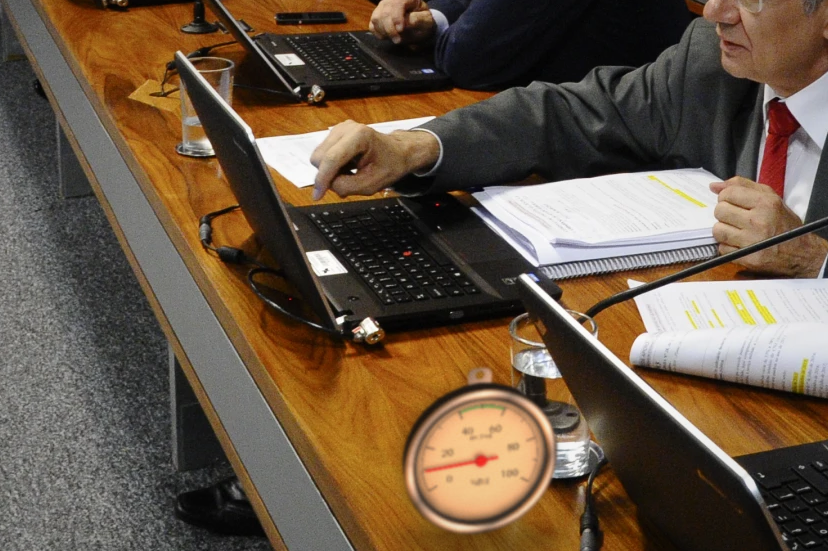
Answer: {"value": 10, "unit": "%"}
